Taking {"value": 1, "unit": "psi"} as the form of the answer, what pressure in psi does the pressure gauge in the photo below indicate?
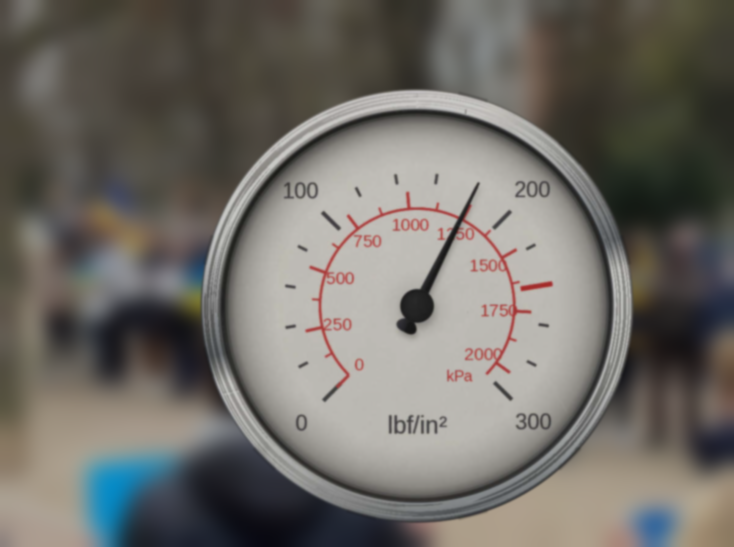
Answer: {"value": 180, "unit": "psi"}
